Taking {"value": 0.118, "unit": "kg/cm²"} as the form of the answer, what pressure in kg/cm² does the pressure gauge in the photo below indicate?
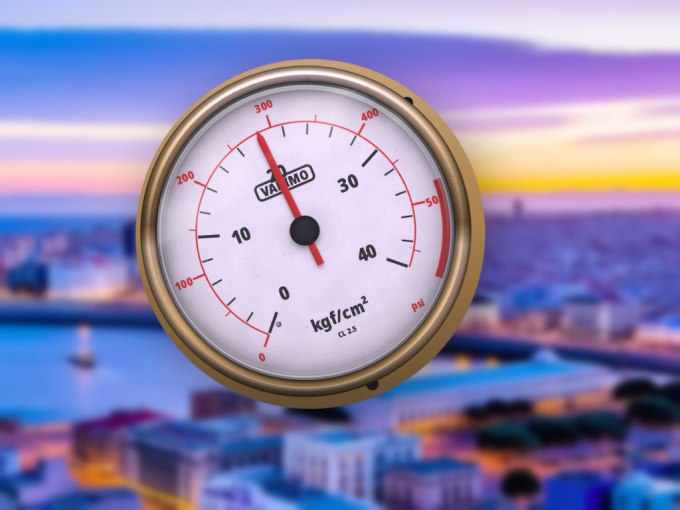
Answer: {"value": 20, "unit": "kg/cm²"}
